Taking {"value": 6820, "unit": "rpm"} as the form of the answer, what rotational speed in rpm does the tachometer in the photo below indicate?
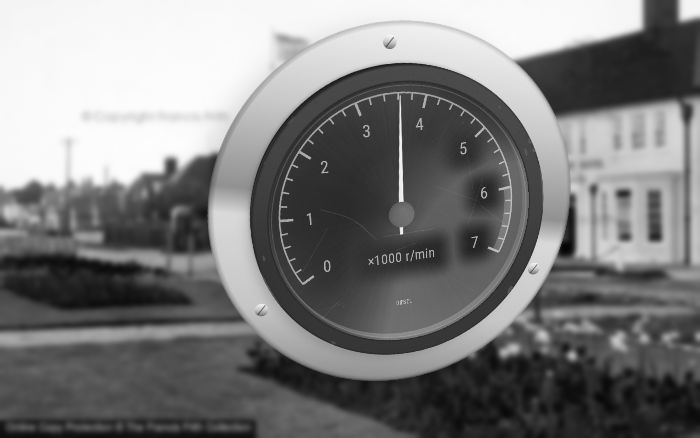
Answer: {"value": 3600, "unit": "rpm"}
